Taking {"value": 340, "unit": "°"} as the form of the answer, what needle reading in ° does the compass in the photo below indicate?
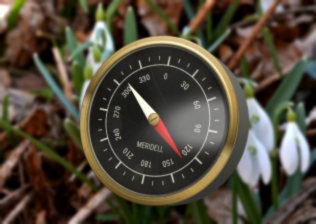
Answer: {"value": 130, "unit": "°"}
